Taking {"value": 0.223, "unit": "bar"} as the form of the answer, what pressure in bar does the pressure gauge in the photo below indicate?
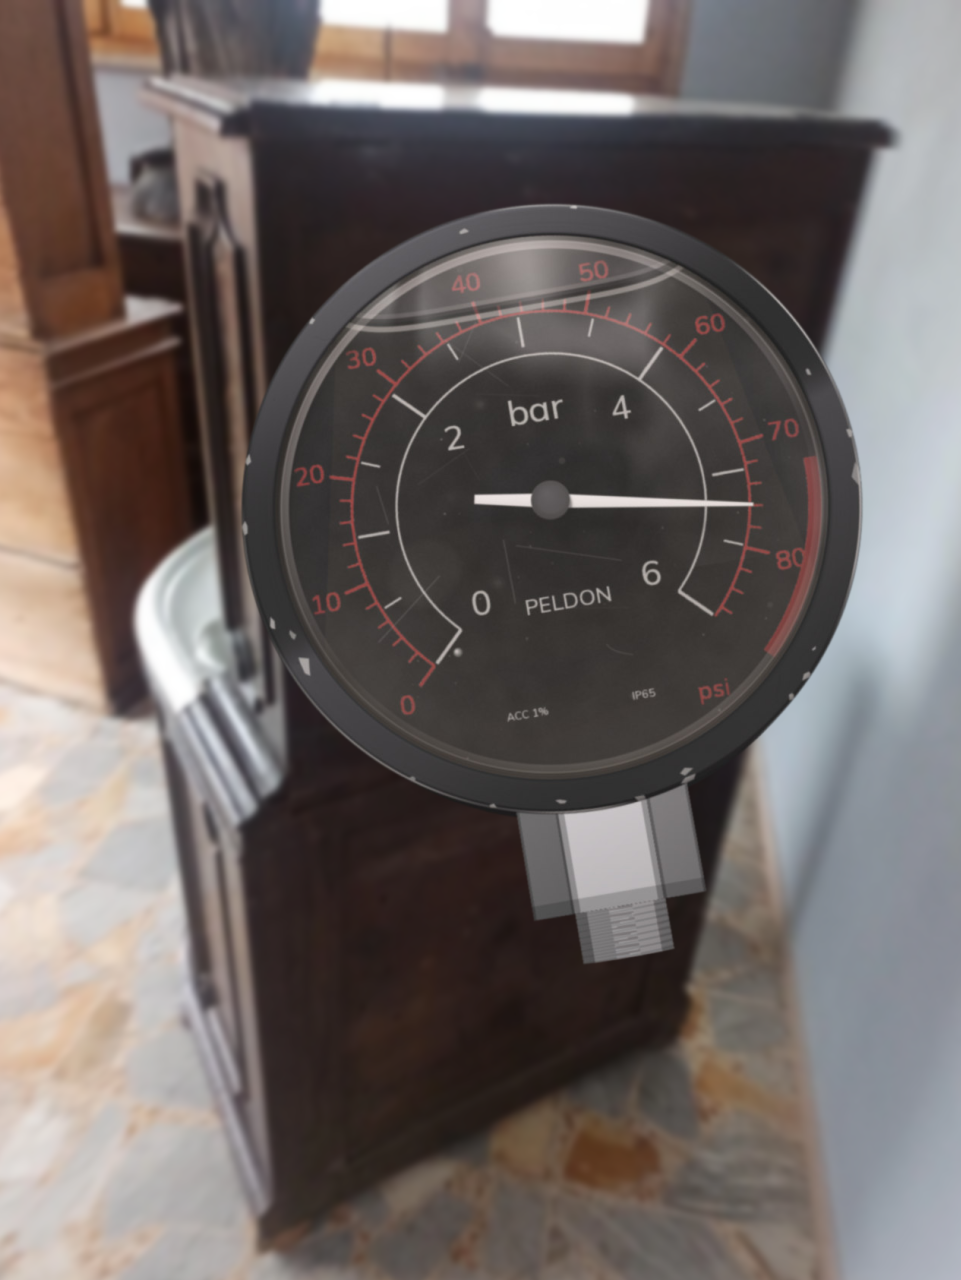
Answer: {"value": 5.25, "unit": "bar"}
